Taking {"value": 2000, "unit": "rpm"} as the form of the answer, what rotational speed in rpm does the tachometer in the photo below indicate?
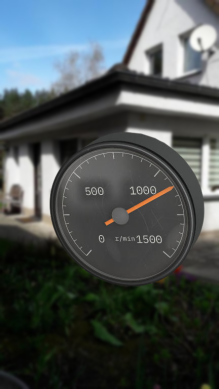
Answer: {"value": 1100, "unit": "rpm"}
